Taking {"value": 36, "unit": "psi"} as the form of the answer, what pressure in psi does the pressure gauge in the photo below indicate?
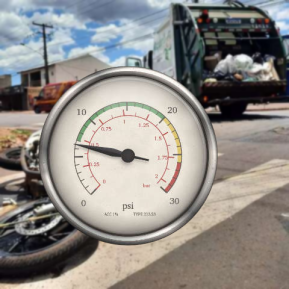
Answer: {"value": 6.5, "unit": "psi"}
